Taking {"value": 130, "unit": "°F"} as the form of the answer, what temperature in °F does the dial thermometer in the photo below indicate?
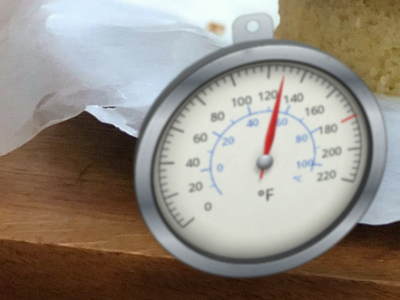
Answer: {"value": 128, "unit": "°F"}
